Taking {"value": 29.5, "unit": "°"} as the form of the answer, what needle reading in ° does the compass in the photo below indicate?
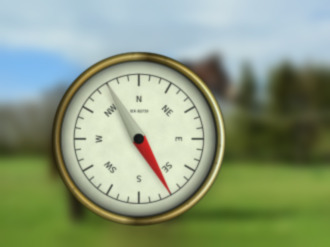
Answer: {"value": 150, "unit": "°"}
